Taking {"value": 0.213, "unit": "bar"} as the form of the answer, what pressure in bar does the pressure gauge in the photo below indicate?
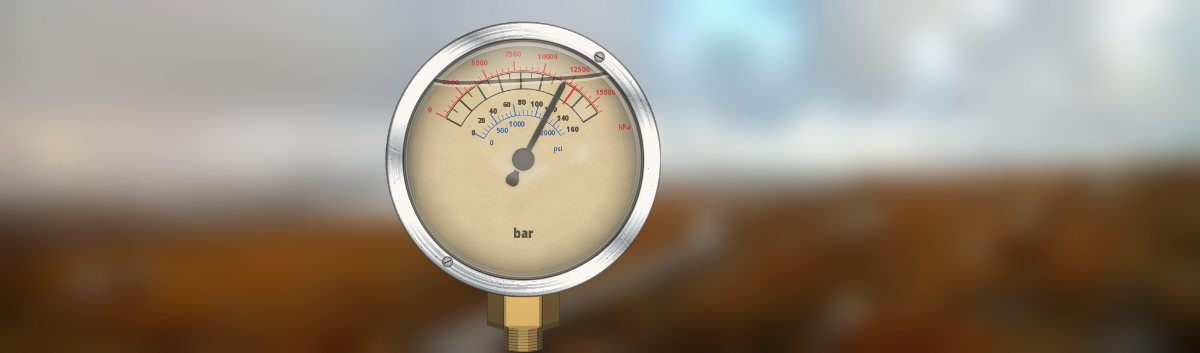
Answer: {"value": 120, "unit": "bar"}
